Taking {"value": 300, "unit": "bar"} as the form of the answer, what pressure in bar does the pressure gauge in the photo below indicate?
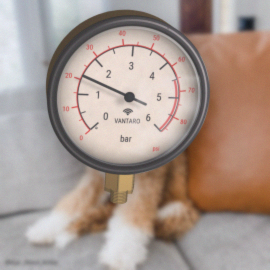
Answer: {"value": 1.5, "unit": "bar"}
